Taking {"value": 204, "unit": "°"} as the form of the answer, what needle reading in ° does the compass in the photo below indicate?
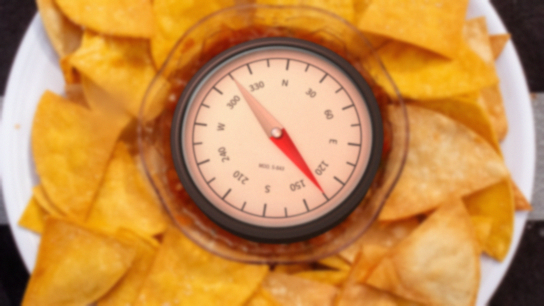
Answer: {"value": 135, "unit": "°"}
